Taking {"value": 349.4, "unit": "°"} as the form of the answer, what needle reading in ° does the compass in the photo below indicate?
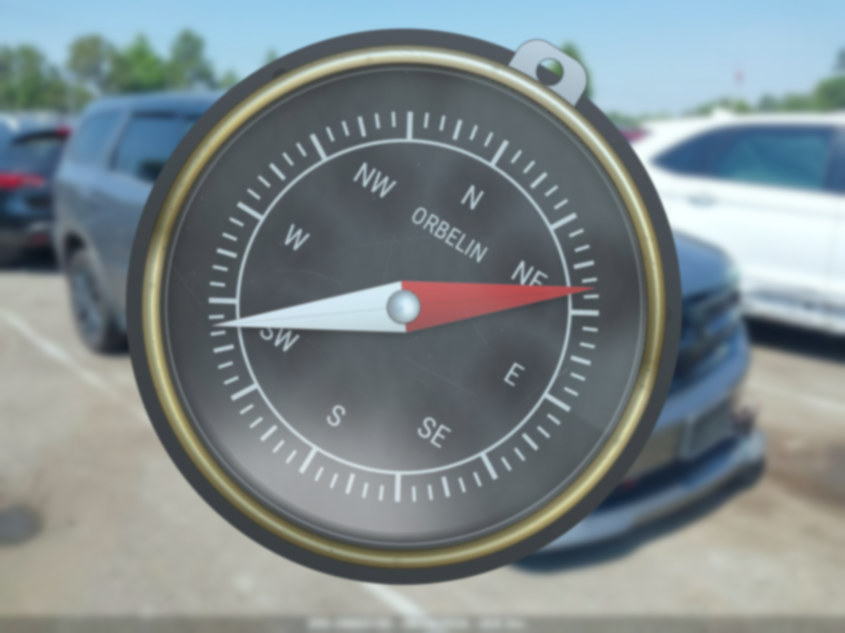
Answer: {"value": 52.5, "unit": "°"}
